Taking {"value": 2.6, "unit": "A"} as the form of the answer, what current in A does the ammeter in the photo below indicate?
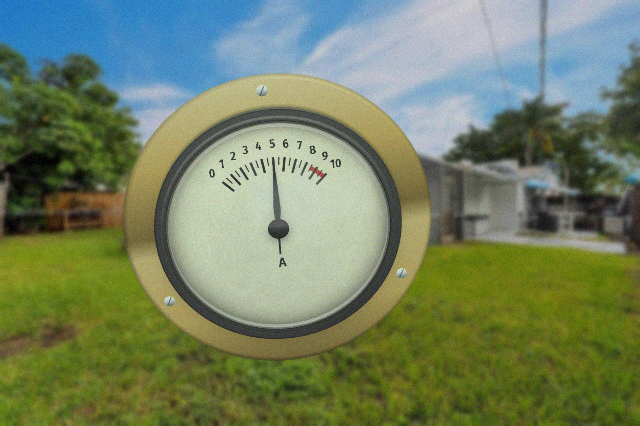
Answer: {"value": 5, "unit": "A"}
